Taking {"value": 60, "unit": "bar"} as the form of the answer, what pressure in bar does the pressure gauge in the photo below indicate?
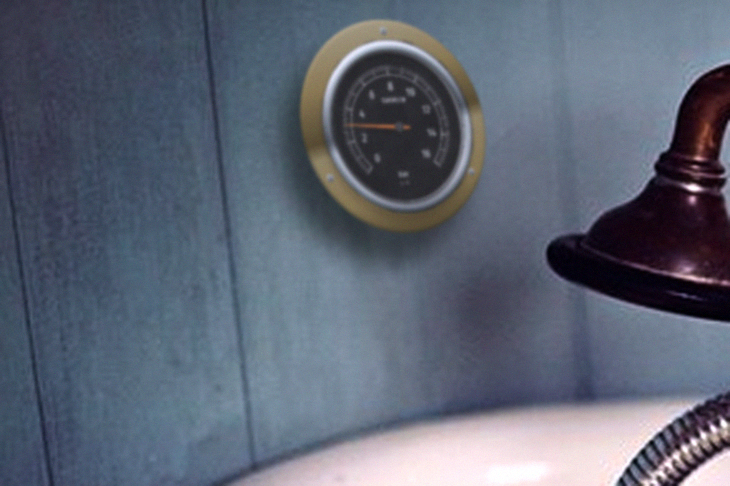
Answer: {"value": 3, "unit": "bar"}
